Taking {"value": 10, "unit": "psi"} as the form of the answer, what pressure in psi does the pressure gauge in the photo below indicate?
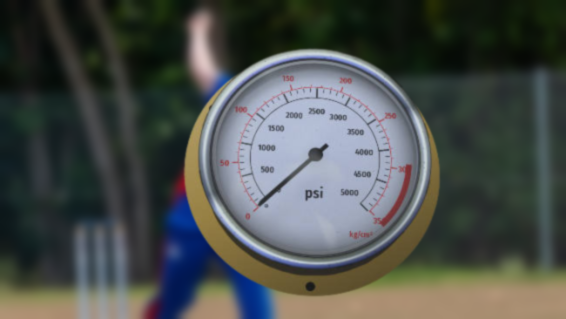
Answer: {"value": 0, "unit": "psi"}
